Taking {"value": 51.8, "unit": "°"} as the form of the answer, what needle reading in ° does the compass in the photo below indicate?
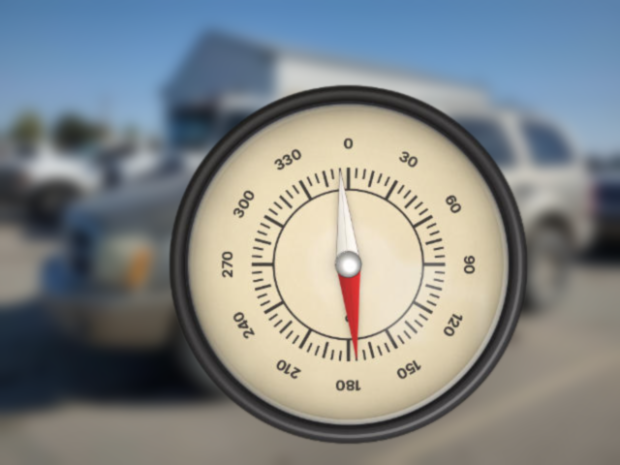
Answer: {"value": 175, "unit": "°"}
